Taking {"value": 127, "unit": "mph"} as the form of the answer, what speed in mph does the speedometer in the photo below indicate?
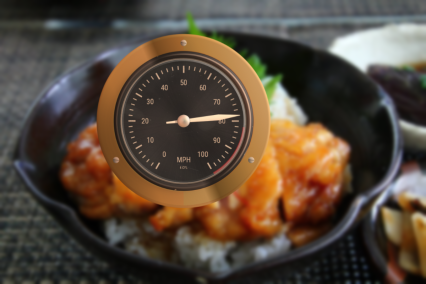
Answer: {"value": 78, "unit": "mph"}
